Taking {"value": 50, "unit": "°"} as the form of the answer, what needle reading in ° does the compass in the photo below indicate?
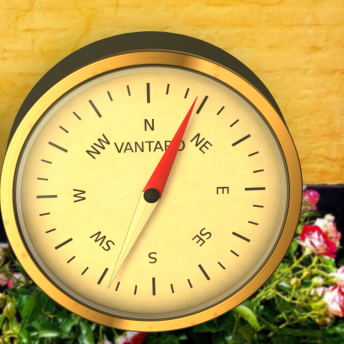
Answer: {"value": 25, "unit": "°"}
